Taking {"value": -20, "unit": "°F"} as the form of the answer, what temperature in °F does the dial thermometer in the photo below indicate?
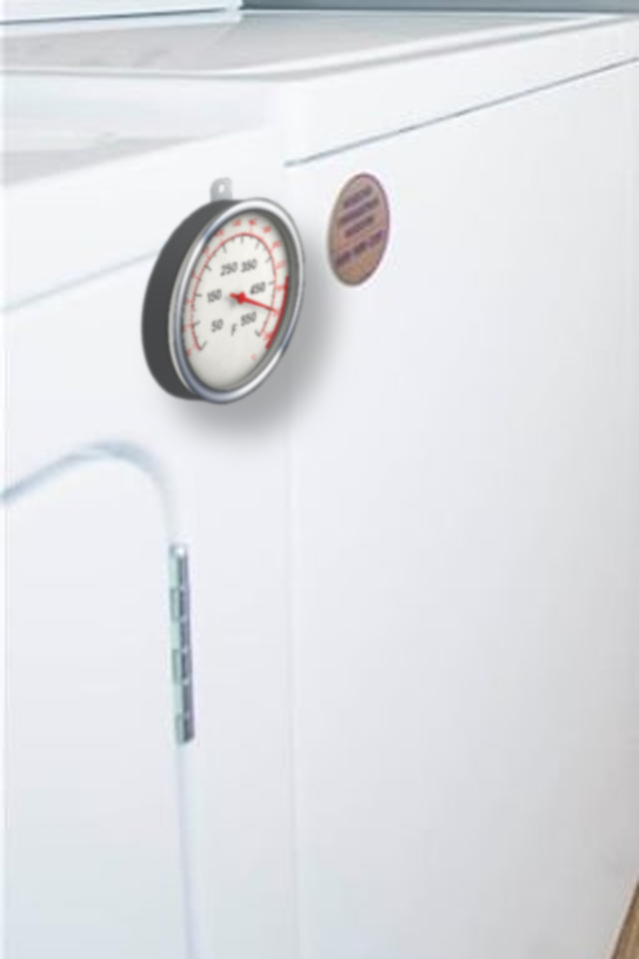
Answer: {"value": 500, "unit": "°F"}
